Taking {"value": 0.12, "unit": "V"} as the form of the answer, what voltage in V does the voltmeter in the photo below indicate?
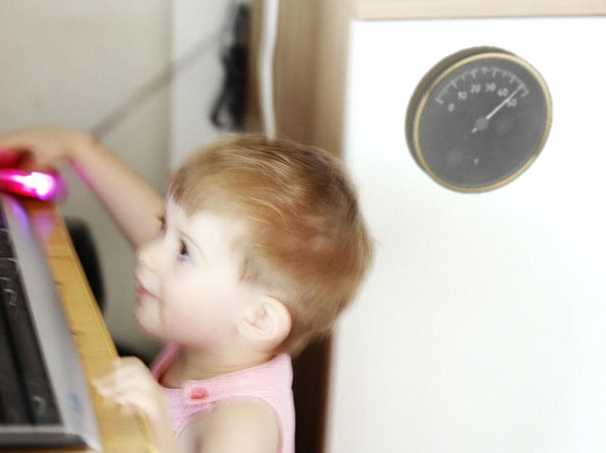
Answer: {"value": 45, "unit": "V"}
